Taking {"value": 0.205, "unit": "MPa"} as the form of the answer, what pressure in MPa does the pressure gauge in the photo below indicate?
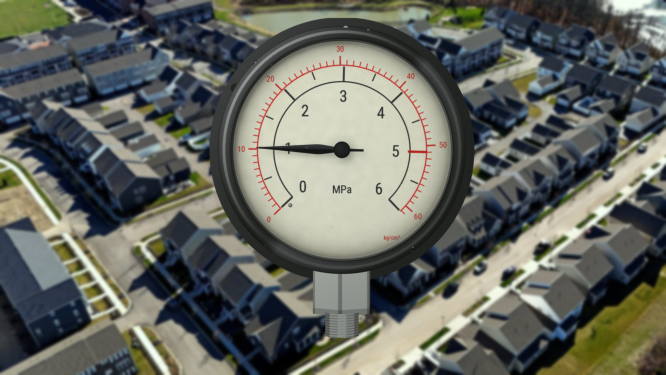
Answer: {"value": 1, "unit": "MPa"}
